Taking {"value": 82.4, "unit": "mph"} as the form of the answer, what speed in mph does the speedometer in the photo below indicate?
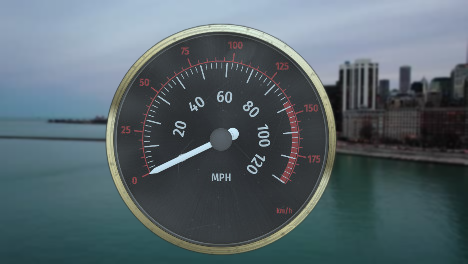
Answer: {"value": 0, "unit": "mph"}
